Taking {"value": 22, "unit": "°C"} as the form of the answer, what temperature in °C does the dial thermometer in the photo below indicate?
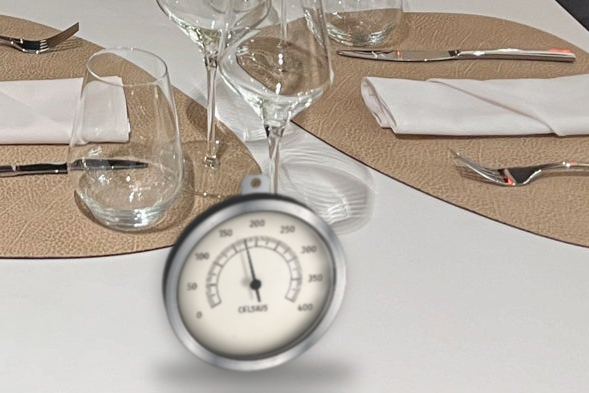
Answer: {"value": 175, "unit": "°C"}
